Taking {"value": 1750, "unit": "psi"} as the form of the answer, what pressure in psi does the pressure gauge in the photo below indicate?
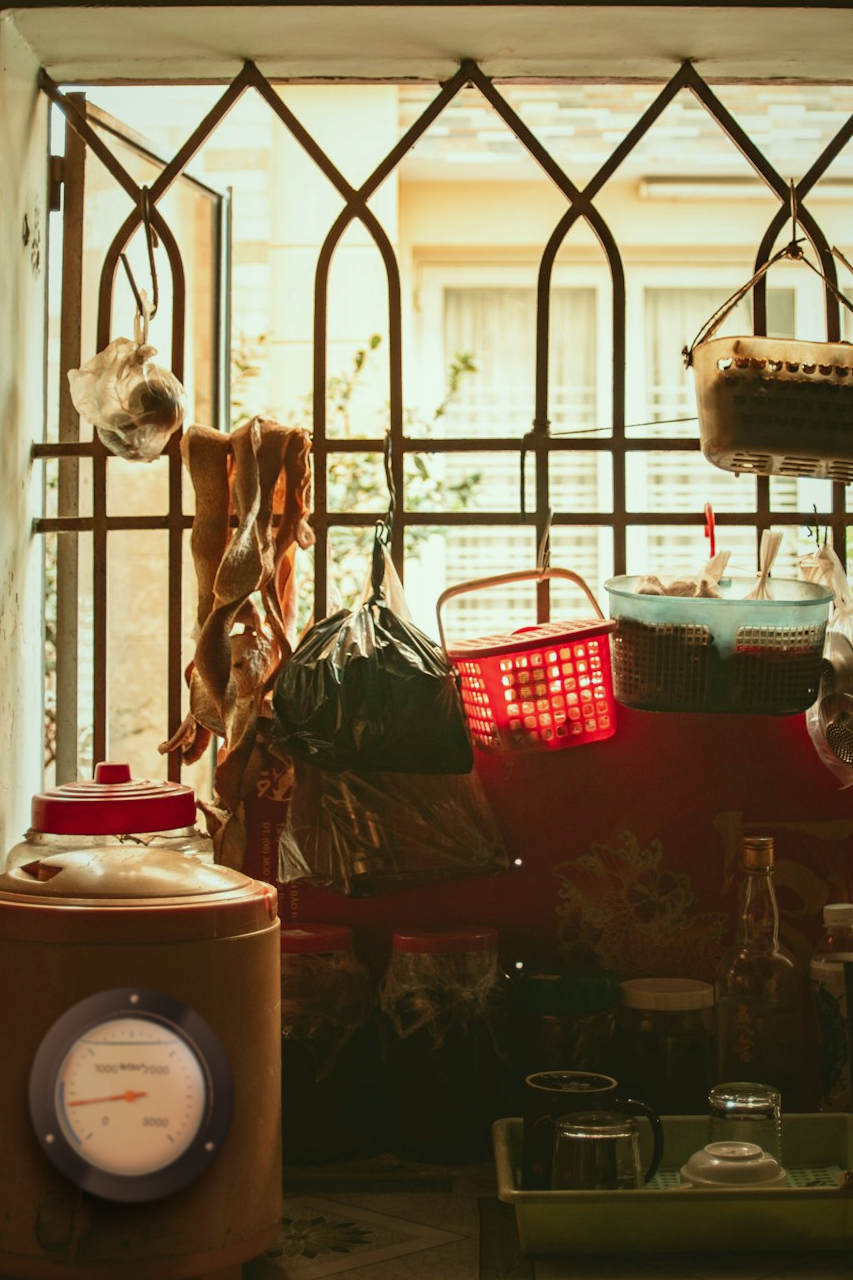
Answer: {"value": 400, "unit": "psi"}
